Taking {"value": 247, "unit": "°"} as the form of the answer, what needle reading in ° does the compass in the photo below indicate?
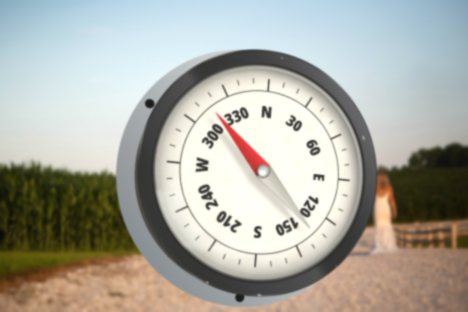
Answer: {"value": 315, "unit": "°"}
